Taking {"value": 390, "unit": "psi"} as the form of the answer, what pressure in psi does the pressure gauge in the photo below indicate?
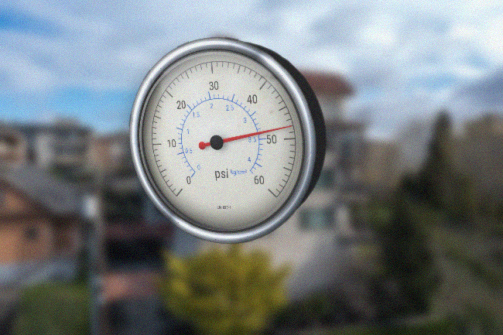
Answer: {"value": 48, "unit": "psi"}
